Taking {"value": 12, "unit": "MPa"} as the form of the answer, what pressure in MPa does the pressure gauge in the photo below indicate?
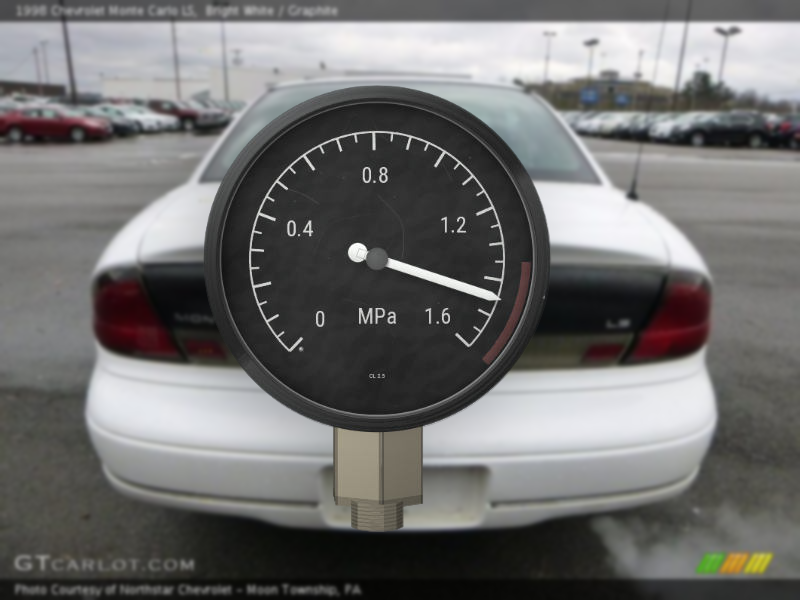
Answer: {"value": 1.45, "unit": "MPa"}
